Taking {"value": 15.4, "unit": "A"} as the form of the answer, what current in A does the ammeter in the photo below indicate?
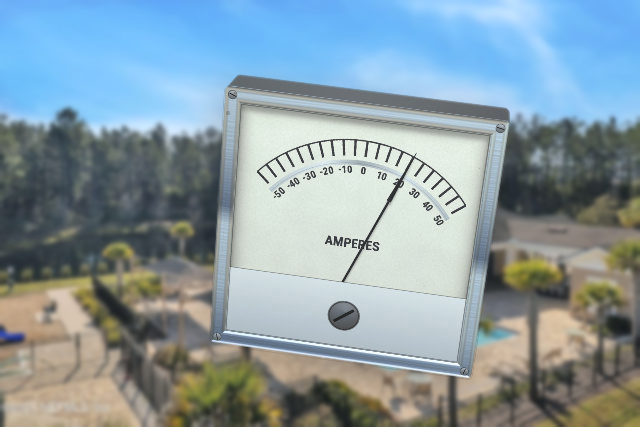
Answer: {"value": 20, "unit": "A"}
